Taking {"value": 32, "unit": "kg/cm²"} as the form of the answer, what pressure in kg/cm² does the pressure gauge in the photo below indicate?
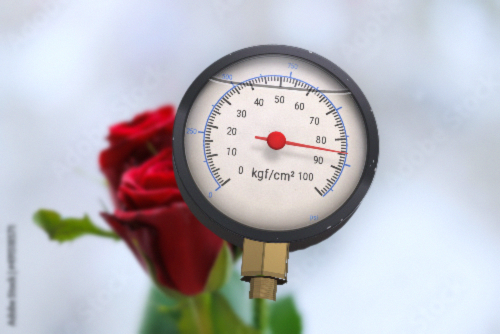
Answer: {"value": 85, "unit": "kg/cm²"}
